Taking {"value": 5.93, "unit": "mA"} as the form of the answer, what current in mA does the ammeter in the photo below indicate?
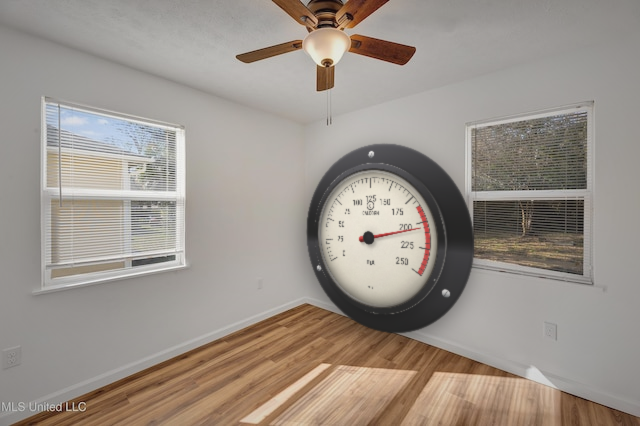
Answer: {"value": 205, "unit": "mA"}
